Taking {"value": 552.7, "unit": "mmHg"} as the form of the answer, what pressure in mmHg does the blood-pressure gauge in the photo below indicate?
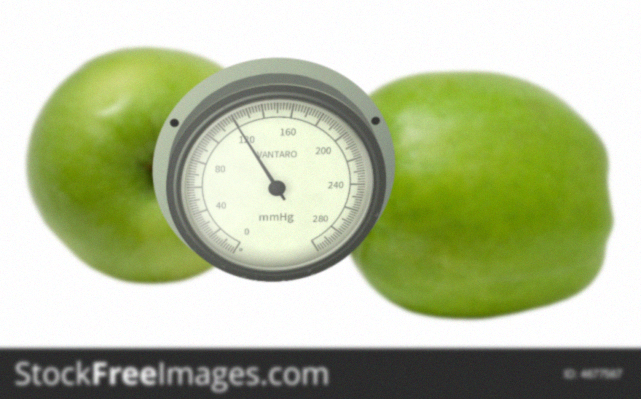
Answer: {"value": 120, "unit": "mmHg"}
